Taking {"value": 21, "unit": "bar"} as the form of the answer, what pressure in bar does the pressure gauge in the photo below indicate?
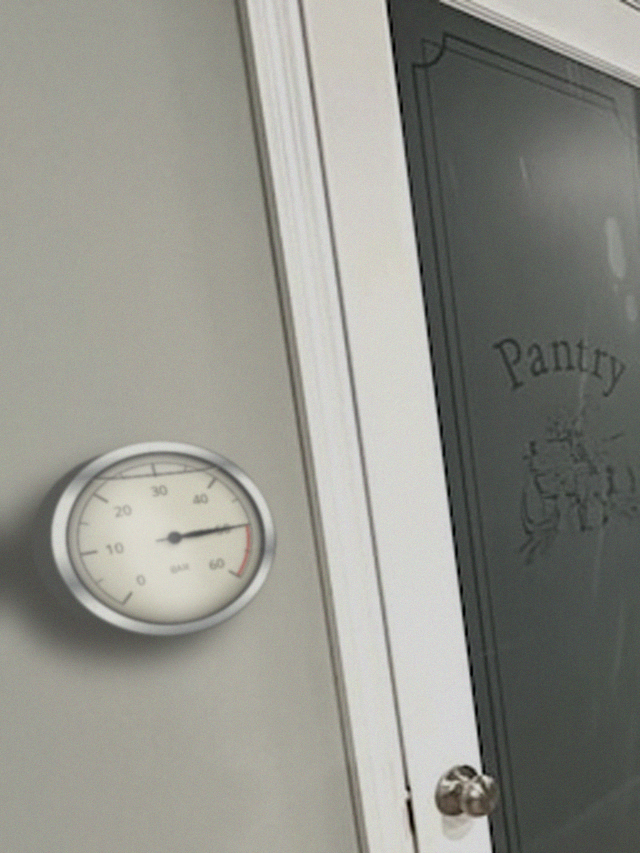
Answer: {"value": 50, "unit": "bar"}
